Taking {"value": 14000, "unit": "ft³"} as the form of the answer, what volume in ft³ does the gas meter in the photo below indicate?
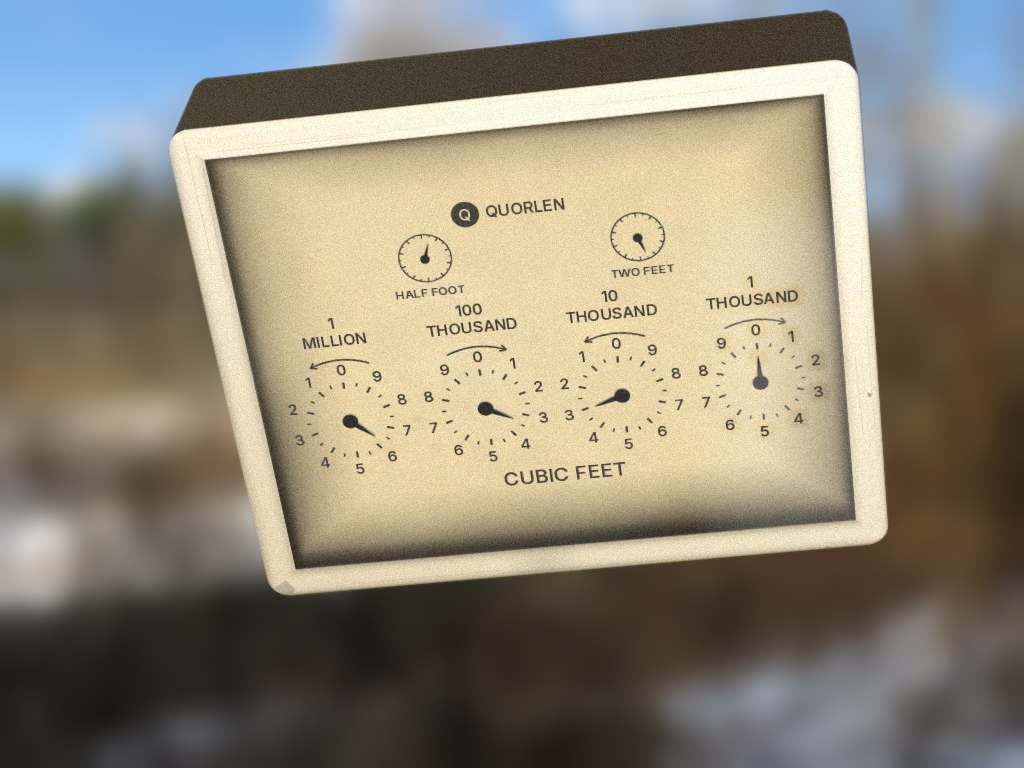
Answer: {"value": 633000, "unit": "ft³"}
